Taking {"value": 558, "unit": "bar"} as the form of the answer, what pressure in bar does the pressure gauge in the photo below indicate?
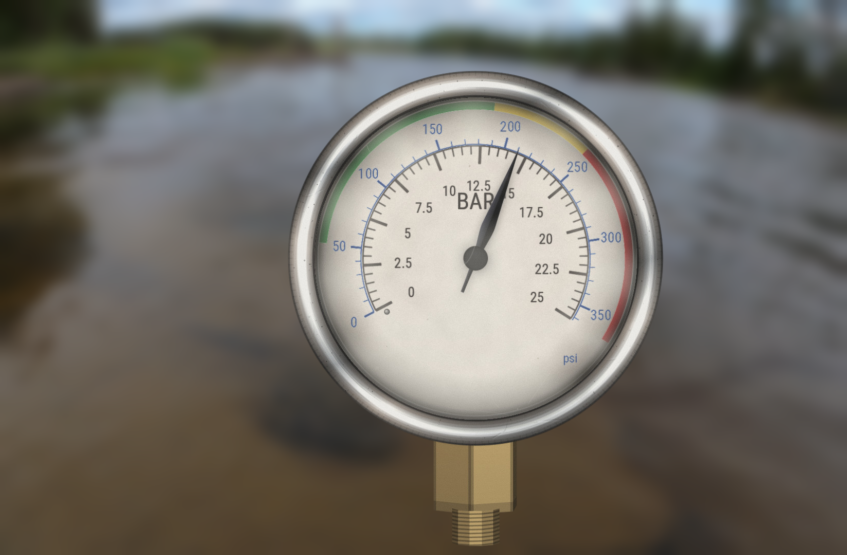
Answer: {"value": 14.5, "unit": "bar"}
